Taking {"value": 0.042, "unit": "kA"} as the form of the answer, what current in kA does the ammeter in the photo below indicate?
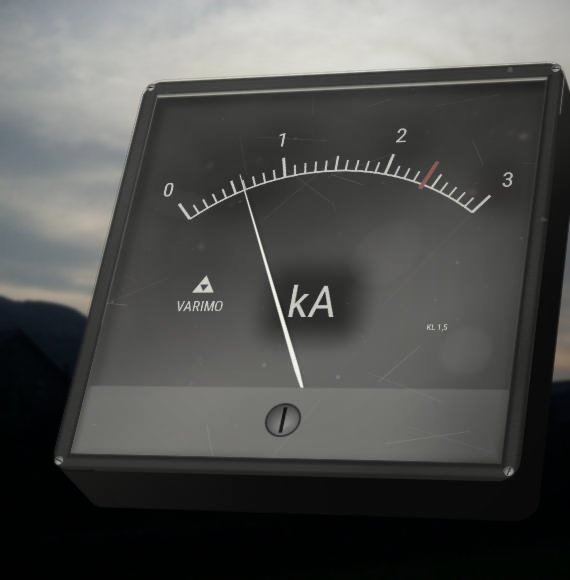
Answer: {"value": 0.6, "unit": "kA"}
